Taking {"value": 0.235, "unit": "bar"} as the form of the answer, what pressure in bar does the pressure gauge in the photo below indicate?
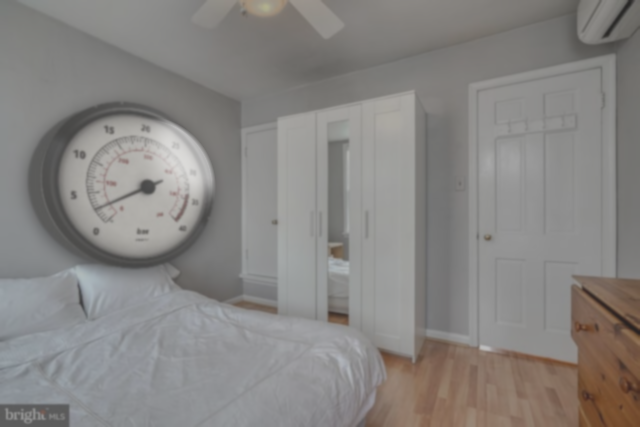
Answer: {"value": 2.5, "unit": "bar"}
